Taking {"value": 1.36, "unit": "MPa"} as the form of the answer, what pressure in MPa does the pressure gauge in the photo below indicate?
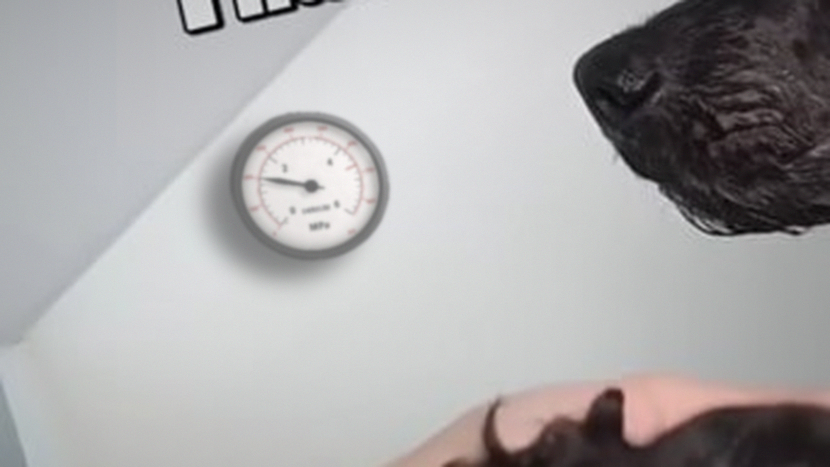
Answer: {"value": 1.4, "unit": "MPa"}
